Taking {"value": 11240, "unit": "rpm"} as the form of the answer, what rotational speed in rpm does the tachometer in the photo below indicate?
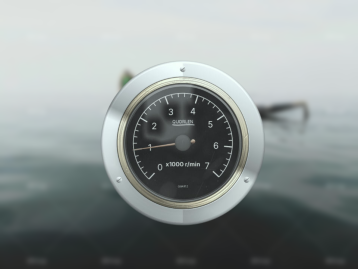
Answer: {"value": 1000, "unit": "rpm"}
